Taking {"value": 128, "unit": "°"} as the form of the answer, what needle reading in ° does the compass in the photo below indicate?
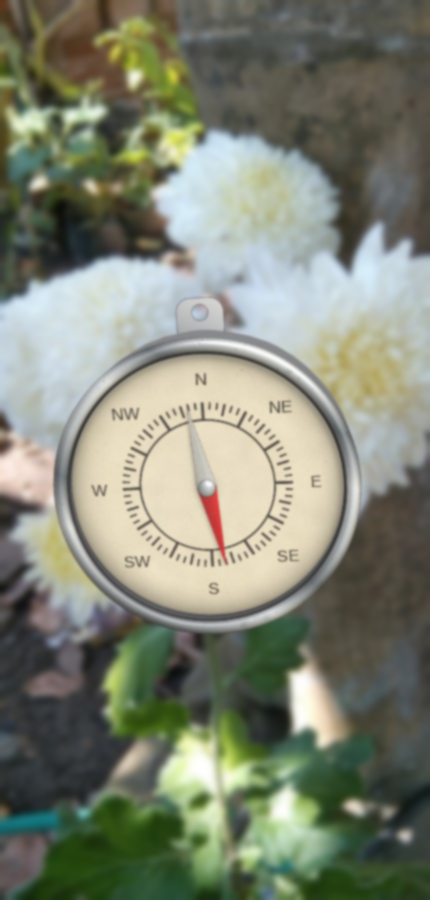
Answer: {"value": 170, "unit": "°"}
